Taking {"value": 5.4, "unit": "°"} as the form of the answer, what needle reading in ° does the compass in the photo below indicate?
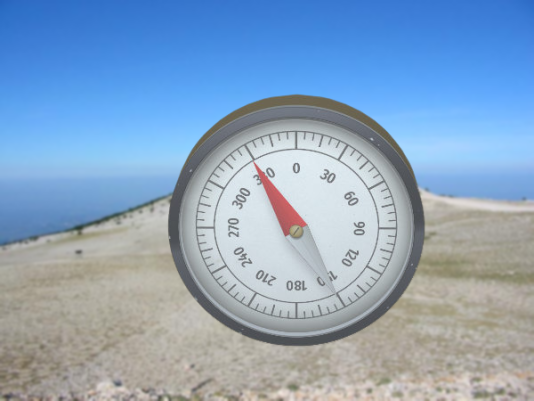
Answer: {"value": 330, "unit": "°"}
